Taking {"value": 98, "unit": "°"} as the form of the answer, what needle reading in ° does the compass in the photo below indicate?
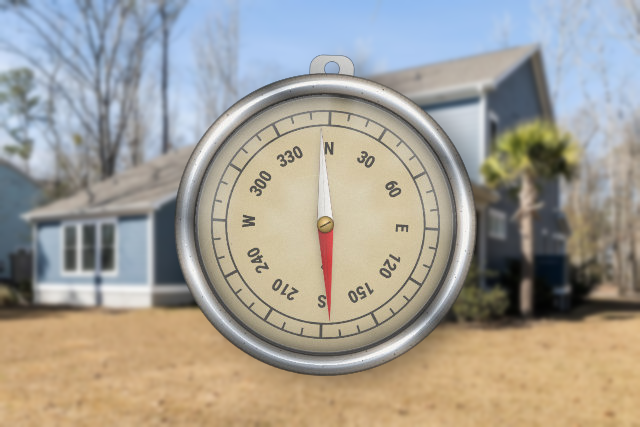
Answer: {"value": 175, "unit": "°"}
